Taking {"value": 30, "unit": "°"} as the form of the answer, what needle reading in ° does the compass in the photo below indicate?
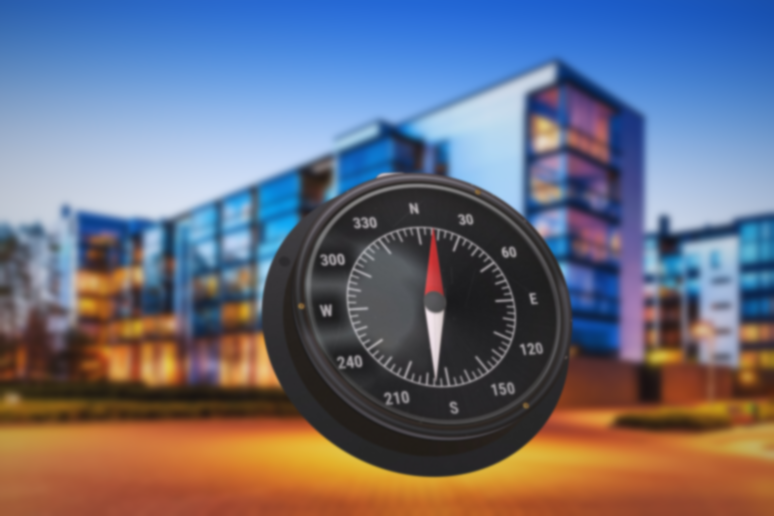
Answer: {"value": 10, "unit": "°"}
